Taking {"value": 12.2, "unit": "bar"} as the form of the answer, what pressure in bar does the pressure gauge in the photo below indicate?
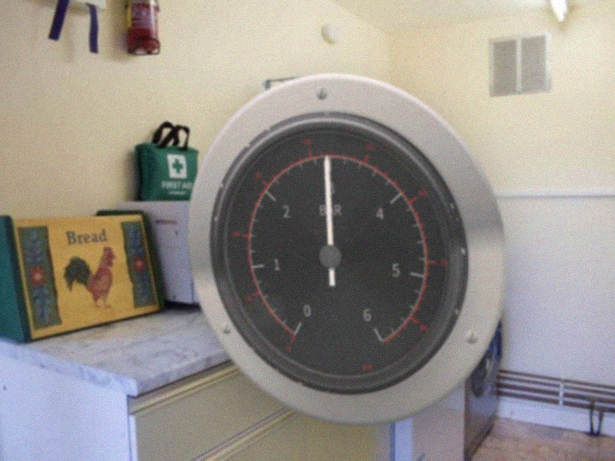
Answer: {"value": 3, "unit": "bar"}
